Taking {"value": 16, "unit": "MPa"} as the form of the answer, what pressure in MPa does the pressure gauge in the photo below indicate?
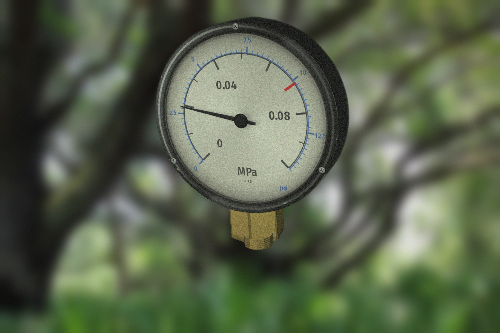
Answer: {"value": 0.02, "unit": "MPa"}
